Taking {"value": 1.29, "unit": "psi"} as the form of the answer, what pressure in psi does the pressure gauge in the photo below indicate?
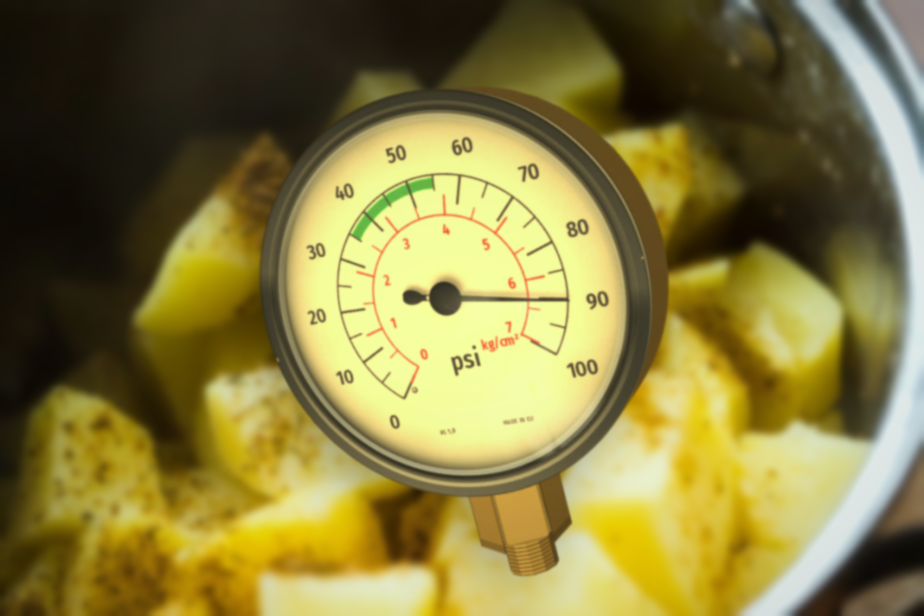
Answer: {"value": 90, "unit": "psi"}
